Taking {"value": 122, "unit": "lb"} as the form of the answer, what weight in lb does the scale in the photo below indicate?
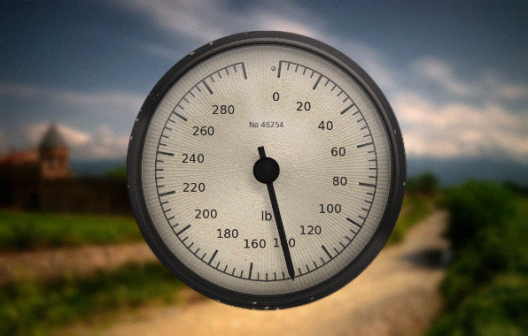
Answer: {"value": 140, "unit": "lb"}
